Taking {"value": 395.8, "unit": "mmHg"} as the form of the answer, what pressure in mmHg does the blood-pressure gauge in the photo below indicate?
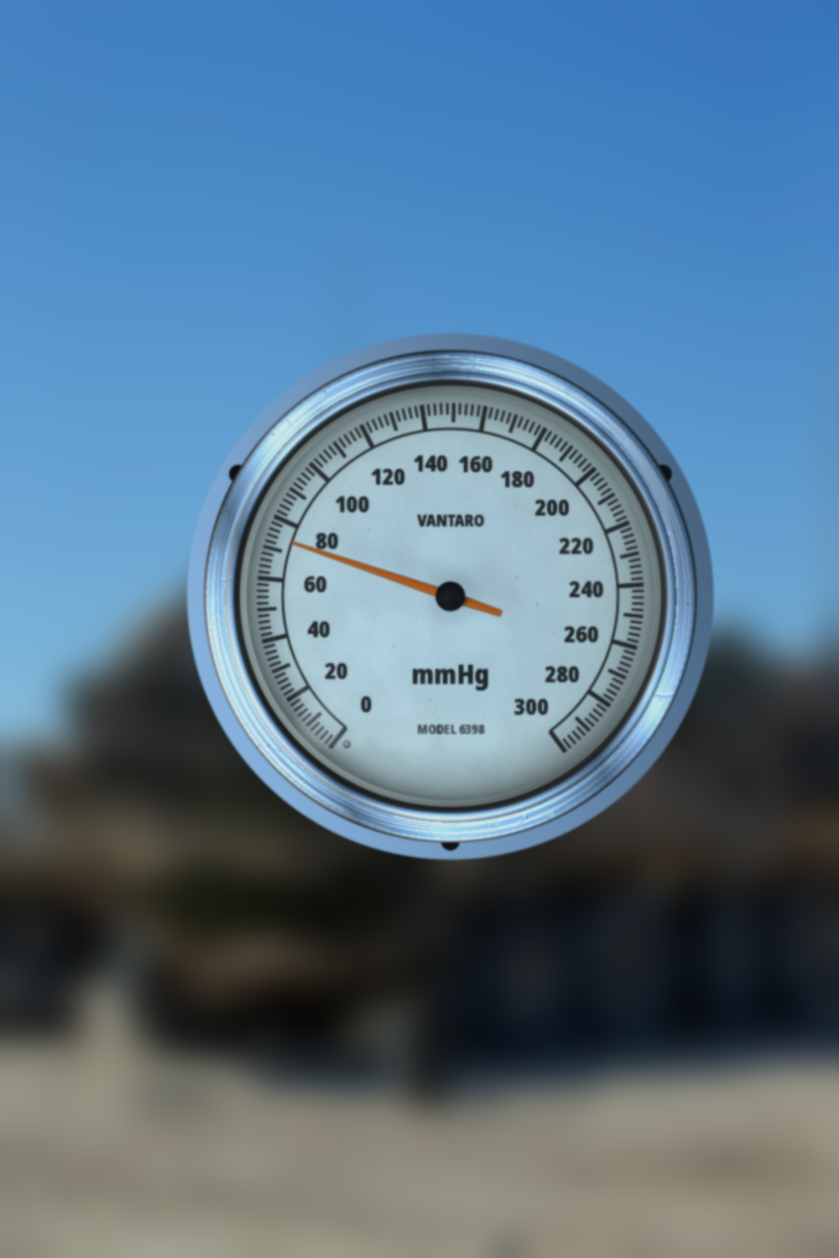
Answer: {"value": 74, "unit": "mmHg"}
